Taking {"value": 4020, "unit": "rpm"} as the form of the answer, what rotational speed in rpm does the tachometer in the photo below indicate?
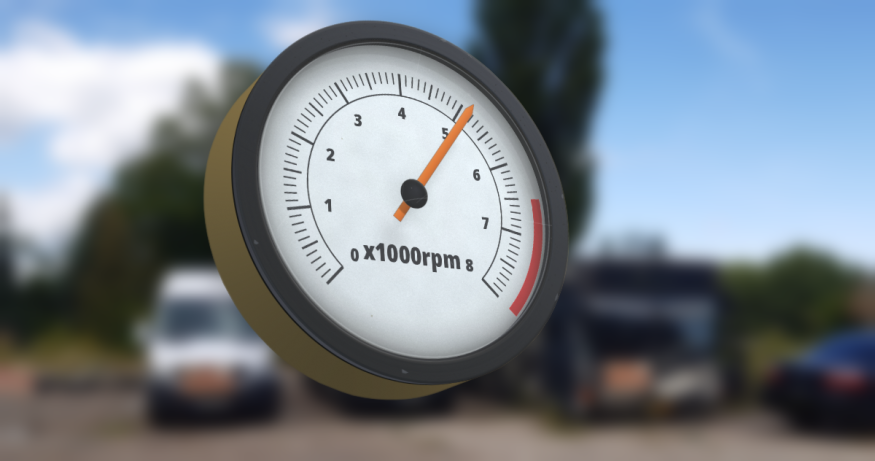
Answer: {"value": 5100, "unit": "rpm"}
